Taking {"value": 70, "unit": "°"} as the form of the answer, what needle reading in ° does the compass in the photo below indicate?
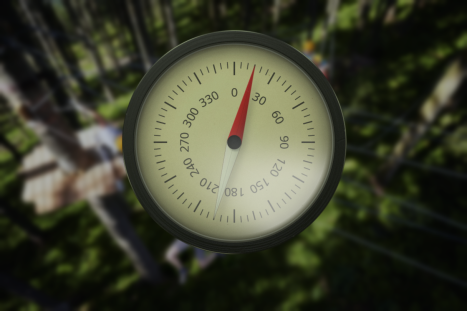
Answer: {"value": 15, "unit": "°"}
